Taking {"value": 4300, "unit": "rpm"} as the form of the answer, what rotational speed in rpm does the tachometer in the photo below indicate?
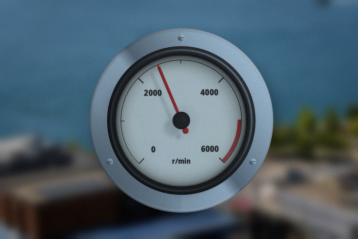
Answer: {"value": 2500, "unit": "rpm"}
